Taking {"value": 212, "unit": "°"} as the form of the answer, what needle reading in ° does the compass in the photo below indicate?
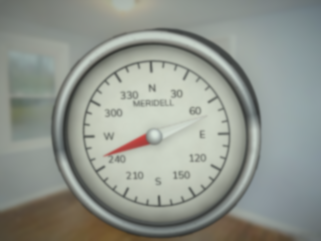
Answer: {"value": 250, "unit": "°"}
